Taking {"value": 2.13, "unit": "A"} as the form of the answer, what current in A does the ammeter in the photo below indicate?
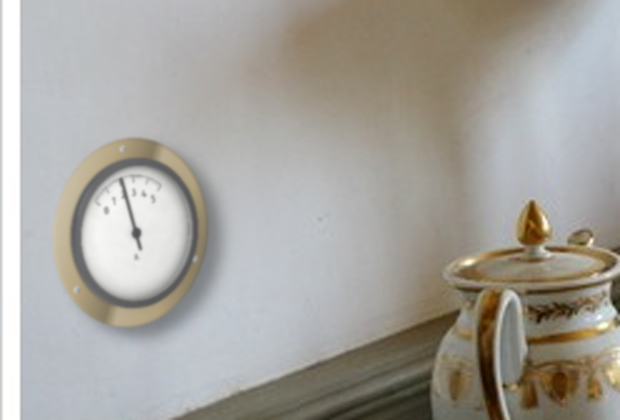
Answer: {"value": 2, "unit": "A"}
